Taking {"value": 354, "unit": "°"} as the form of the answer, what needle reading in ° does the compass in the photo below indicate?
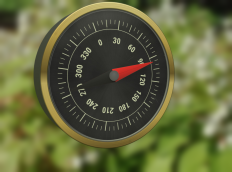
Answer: {"value": 95, "unit": "°"}
